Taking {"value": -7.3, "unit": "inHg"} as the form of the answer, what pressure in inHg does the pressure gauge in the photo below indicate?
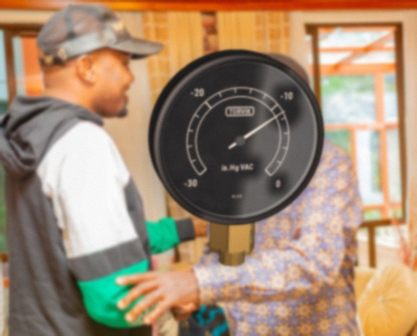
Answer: {"value": -9, "unit": "inHg"}
